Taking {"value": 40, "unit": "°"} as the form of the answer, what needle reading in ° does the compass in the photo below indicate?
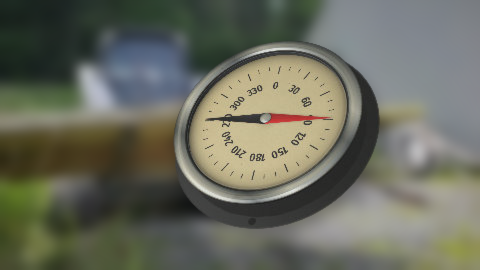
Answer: {"value": 90, "unit": "°"}
